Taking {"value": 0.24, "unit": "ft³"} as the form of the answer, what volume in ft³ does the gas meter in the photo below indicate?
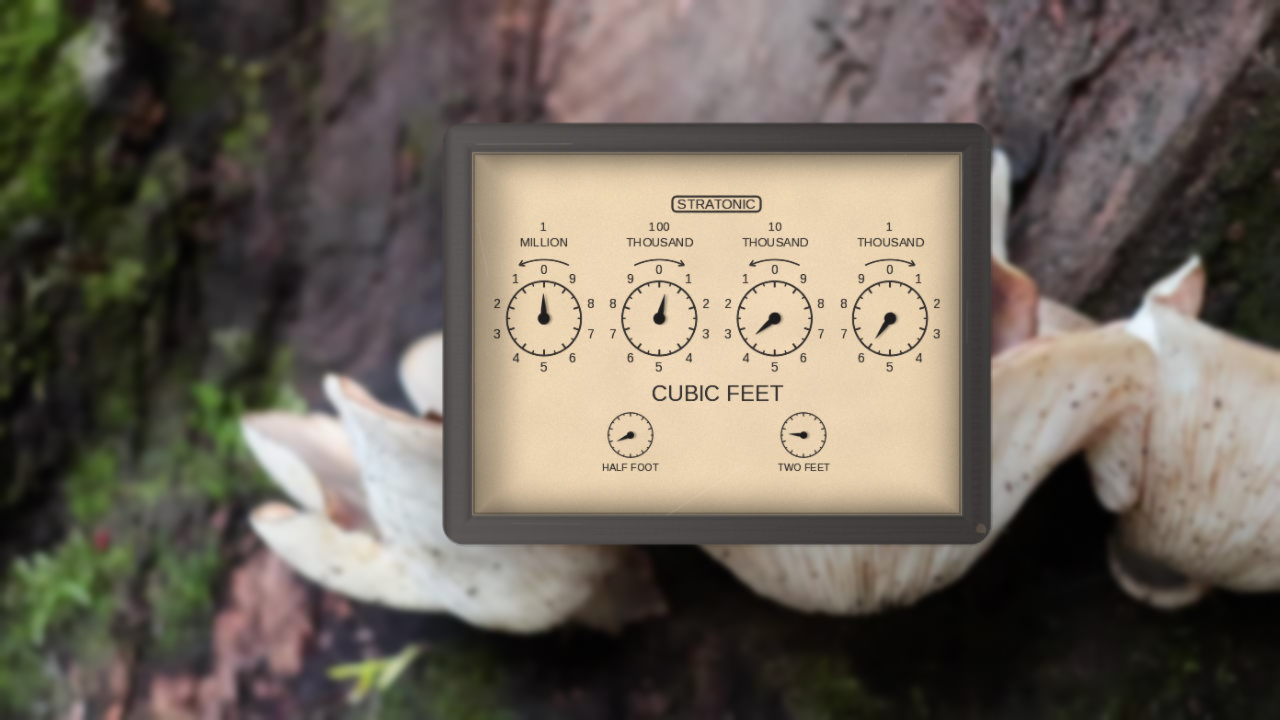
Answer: {"value": 3600, "unit": "ft³"}
